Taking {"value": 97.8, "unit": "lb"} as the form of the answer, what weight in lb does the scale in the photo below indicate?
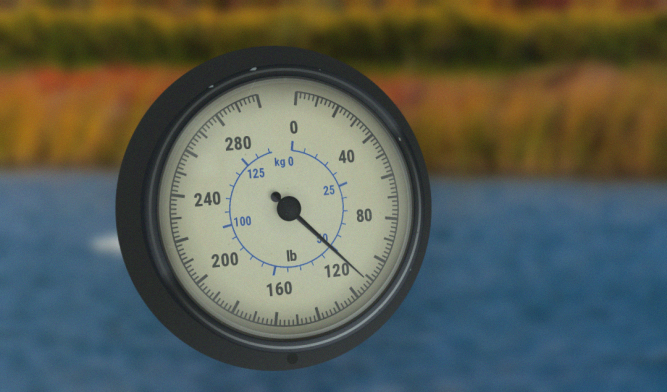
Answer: {"value": 112, "unit": "lb"}
